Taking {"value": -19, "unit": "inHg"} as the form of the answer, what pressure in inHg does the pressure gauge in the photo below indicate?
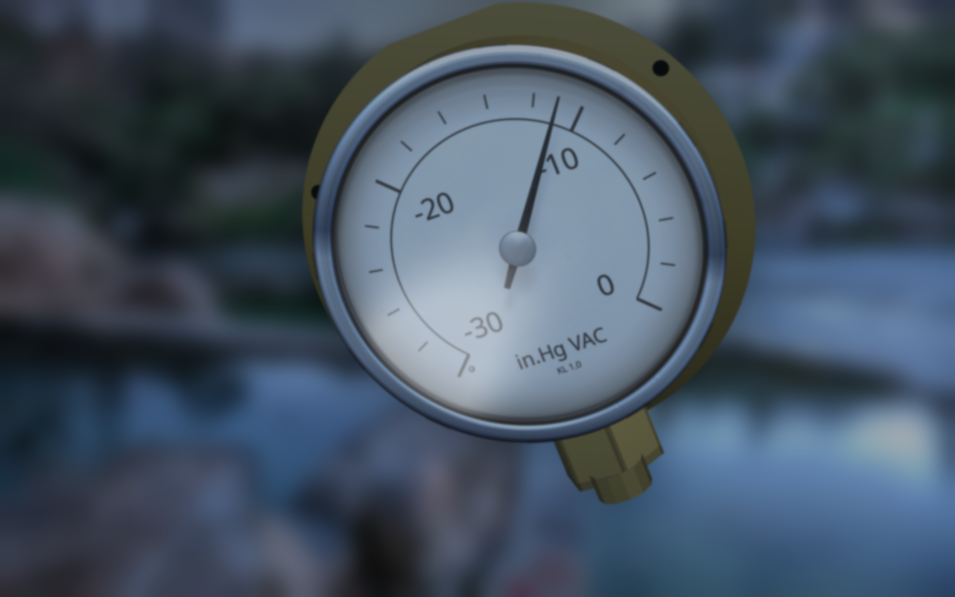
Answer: {"value": -11, "unit": "inHg"}
